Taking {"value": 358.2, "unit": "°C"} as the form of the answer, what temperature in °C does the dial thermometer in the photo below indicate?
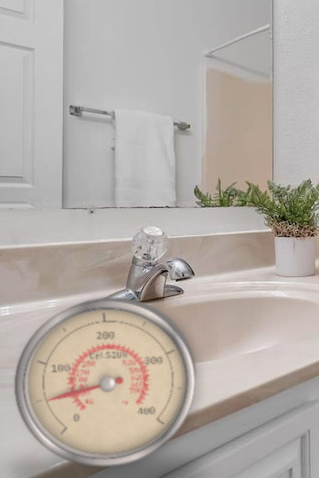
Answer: {"value": 50, "unit": "°C"}
